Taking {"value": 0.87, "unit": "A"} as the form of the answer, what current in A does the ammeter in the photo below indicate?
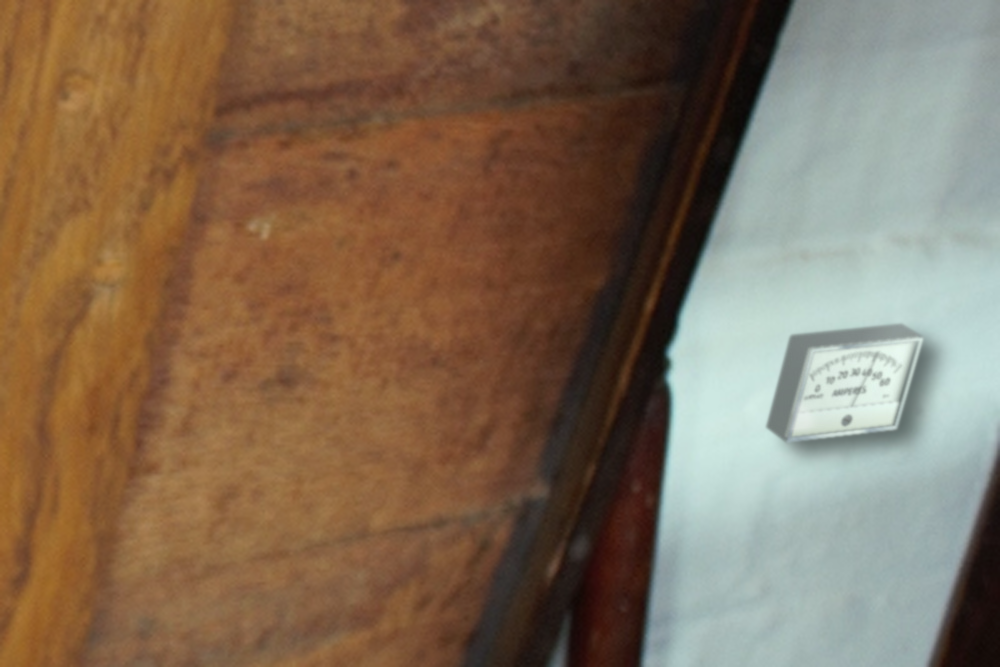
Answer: {"value": 40, "unit": "A"}
